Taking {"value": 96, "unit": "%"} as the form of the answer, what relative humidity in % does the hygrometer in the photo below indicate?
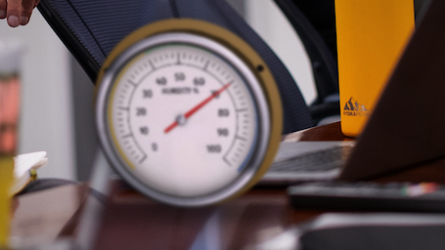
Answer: {"value": 70, "unit": "%"}
